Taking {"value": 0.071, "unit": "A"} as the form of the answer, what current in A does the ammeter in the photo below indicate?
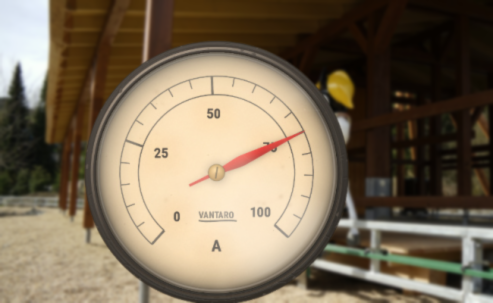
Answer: {"value": 75, "unit": "A"}
